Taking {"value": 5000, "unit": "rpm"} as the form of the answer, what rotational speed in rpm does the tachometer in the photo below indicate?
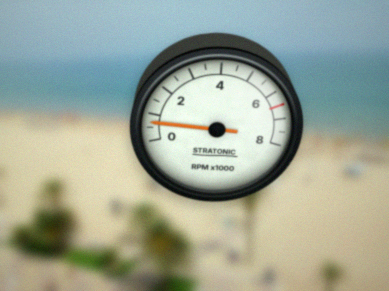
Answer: {"value": 750, "unit": "rpm"}
